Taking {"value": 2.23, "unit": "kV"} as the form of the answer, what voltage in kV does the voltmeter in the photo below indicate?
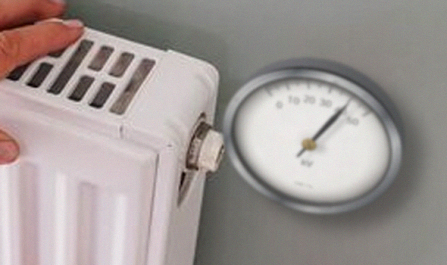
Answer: {"value": 40, "unit": "kV"}
